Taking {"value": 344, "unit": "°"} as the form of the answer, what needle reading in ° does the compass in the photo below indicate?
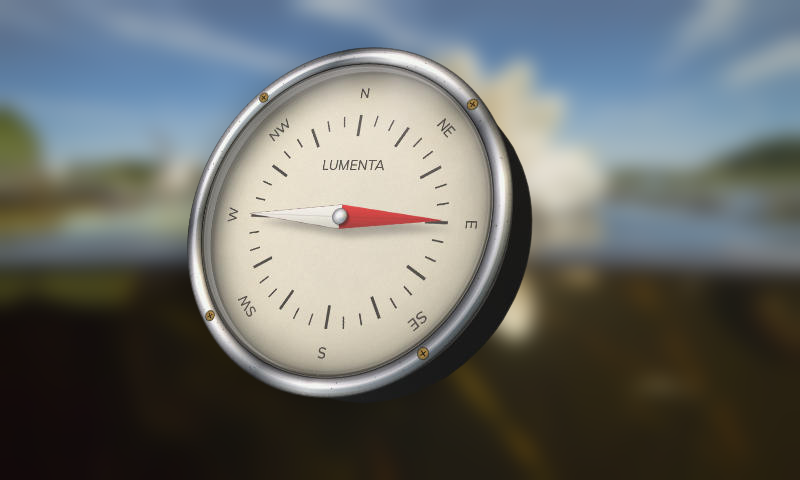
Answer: {"value": 90, "unit": "°"}
